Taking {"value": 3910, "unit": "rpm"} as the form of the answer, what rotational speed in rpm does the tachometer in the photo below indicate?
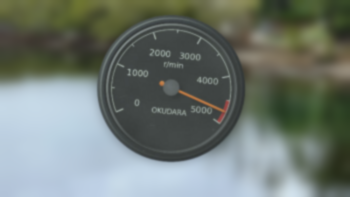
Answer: {"value": 4750, "unit": "rpm"}
